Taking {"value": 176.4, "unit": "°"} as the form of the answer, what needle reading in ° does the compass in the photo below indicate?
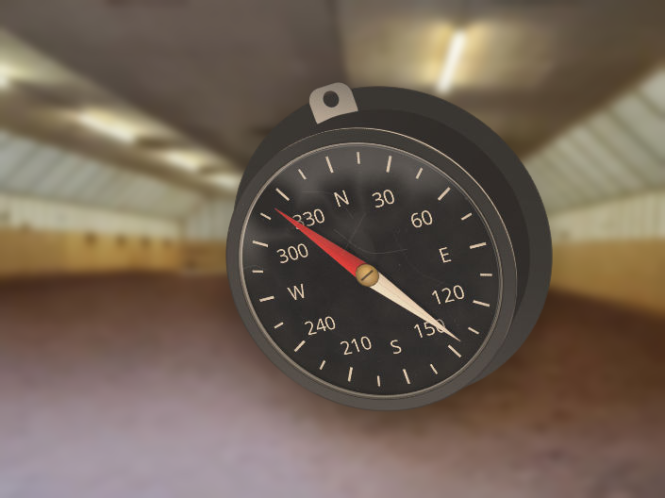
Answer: {"value": 322.5, "unit": "°"}
